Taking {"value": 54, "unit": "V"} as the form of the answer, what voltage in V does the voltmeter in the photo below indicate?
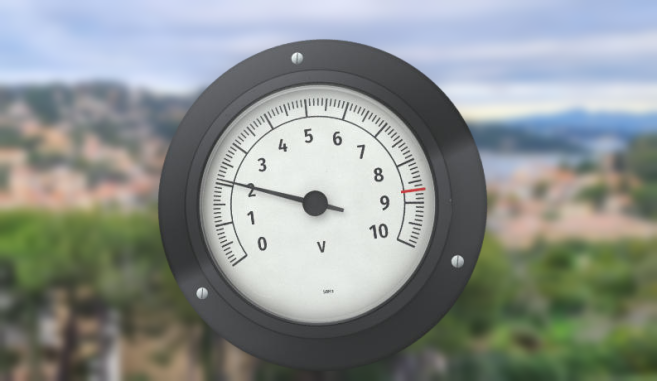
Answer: {"value": 2.1, "unit": "V"}
